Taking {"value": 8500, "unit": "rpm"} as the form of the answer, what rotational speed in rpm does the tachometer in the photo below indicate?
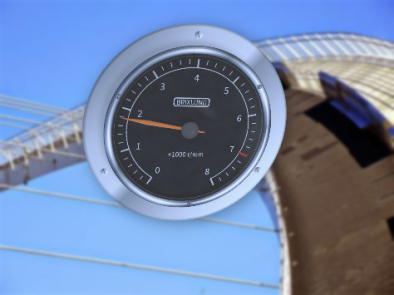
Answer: {"value": 1800, "unit": "rpm"}
